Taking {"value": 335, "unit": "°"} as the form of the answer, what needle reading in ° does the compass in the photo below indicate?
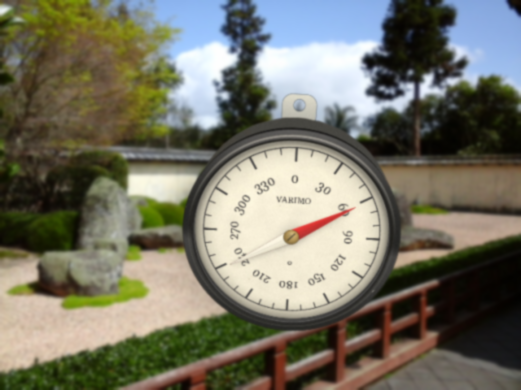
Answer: {"value": 60, "unit": "°"}
